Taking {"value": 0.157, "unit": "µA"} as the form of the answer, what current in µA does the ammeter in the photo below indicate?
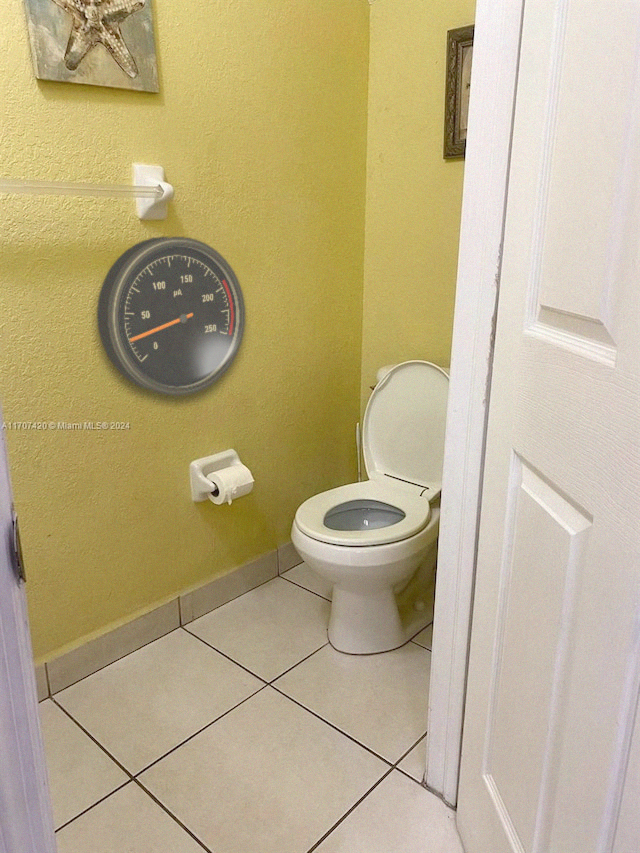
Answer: {"value": 25, "unit": "µA"}
